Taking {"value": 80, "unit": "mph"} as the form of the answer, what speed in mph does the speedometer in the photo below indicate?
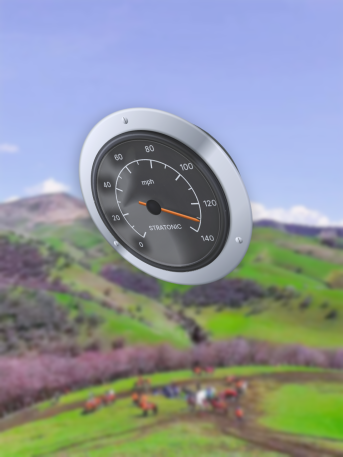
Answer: {"value": 130, "unit": "mph"}
